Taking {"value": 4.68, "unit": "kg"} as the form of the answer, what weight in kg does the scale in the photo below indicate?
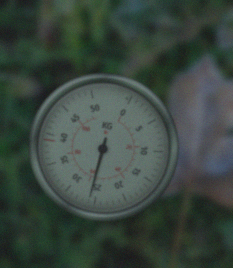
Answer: {"value": 26, "unit": "kg"}
